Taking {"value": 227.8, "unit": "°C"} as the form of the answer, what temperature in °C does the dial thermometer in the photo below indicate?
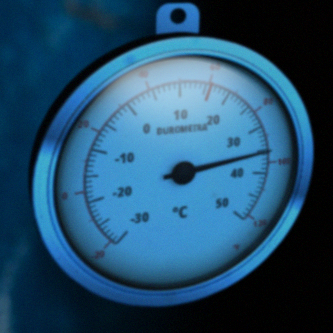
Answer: {"value": 35, "unit": "°C"}
